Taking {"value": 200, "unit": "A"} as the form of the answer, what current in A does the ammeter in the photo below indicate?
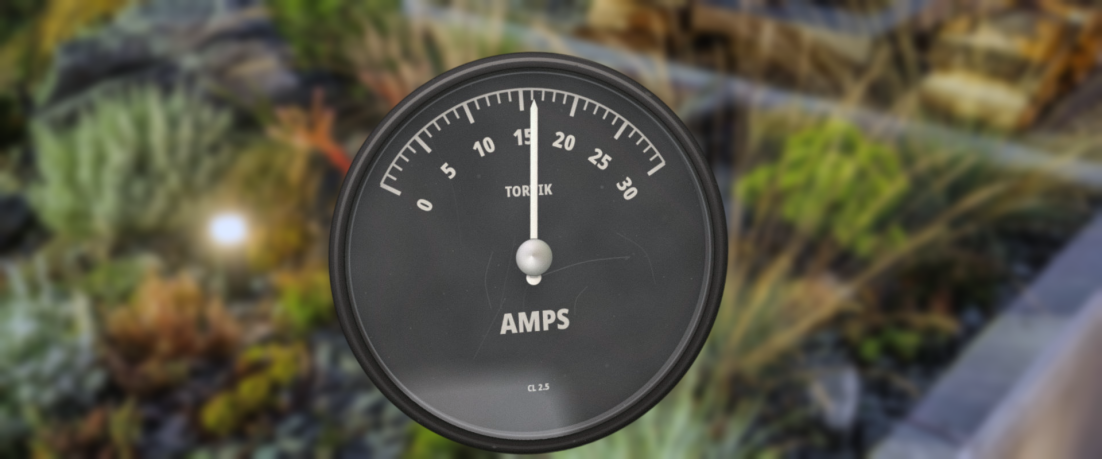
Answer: {"value": 16, "unit": "A"}
